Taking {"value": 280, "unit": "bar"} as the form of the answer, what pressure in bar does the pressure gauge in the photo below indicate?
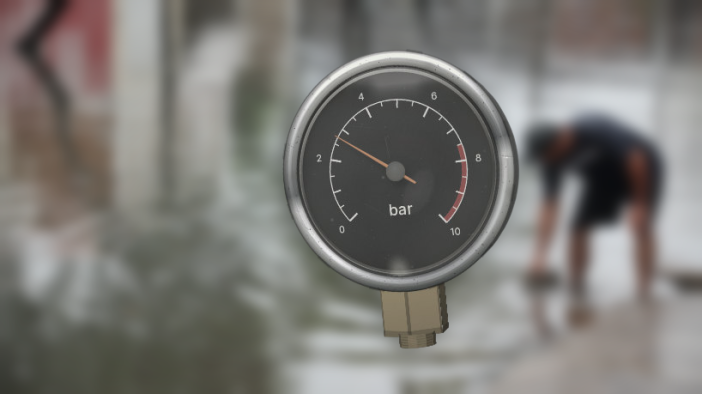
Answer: {"value": 2.75, "unit": "bar"}
